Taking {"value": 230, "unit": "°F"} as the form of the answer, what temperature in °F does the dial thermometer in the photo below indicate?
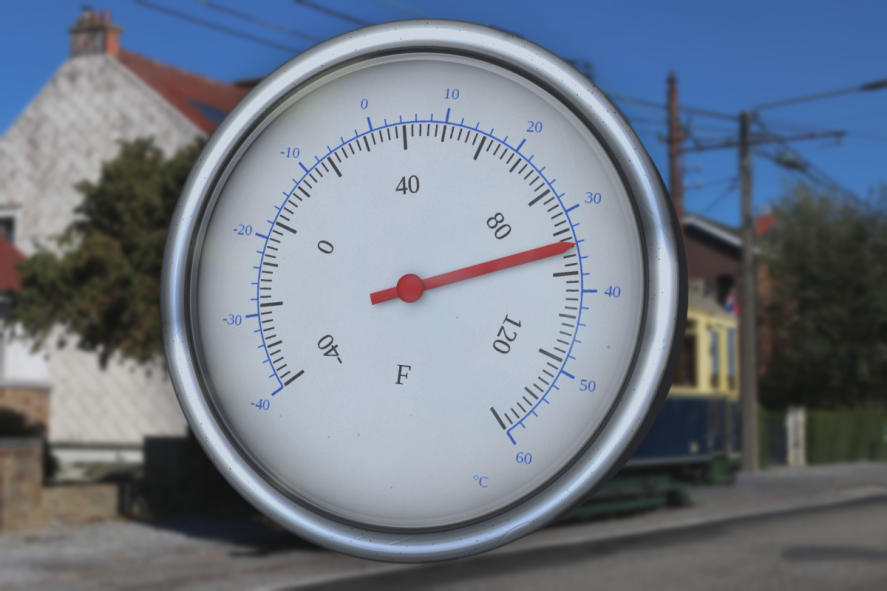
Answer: {"value": 94, "unit": "°F"}
